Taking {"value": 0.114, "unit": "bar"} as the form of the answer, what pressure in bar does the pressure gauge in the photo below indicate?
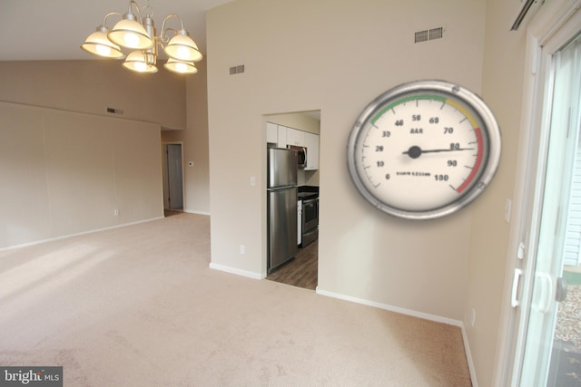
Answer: {"value": 82.5, "unit": "bar"}
